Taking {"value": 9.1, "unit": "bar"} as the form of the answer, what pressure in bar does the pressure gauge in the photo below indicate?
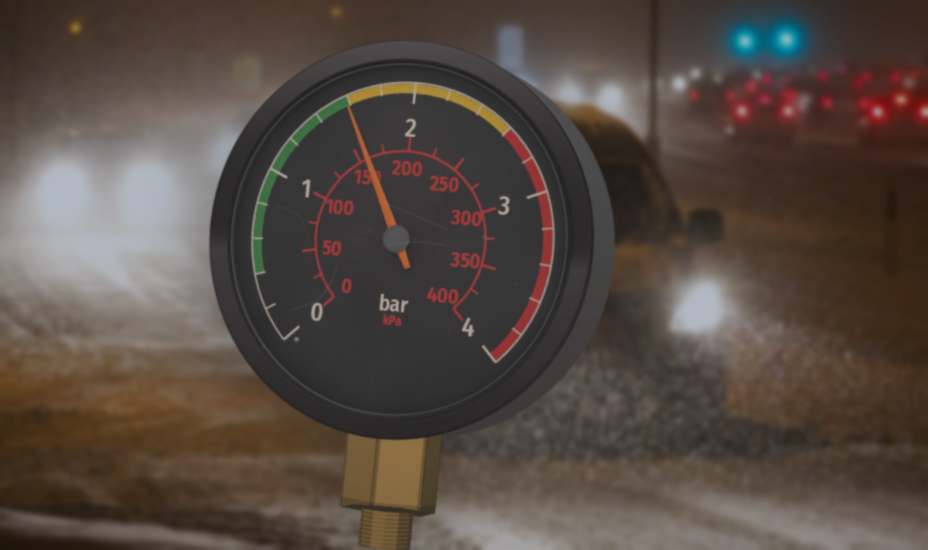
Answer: {"value": 1.6, "unit": "bar"}
